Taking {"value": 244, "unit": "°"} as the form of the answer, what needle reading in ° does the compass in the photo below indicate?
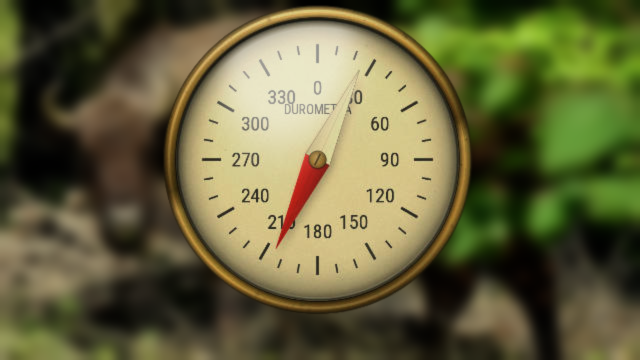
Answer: {"value": 205, "unit": "°"}
